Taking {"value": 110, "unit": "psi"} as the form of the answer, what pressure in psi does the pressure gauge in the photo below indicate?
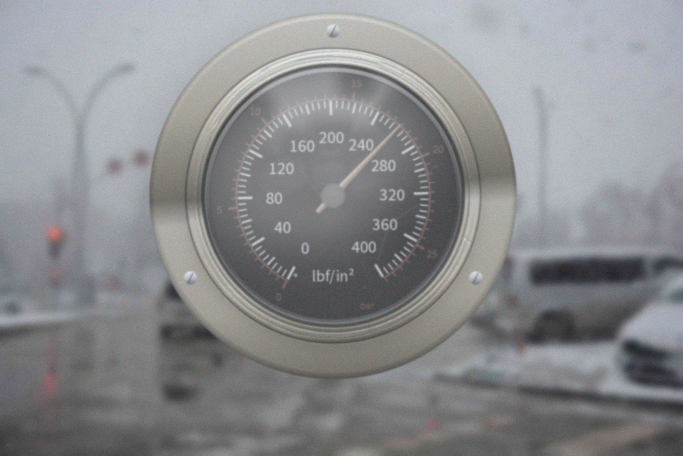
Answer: {"value": 260, "unit": "psi"}
